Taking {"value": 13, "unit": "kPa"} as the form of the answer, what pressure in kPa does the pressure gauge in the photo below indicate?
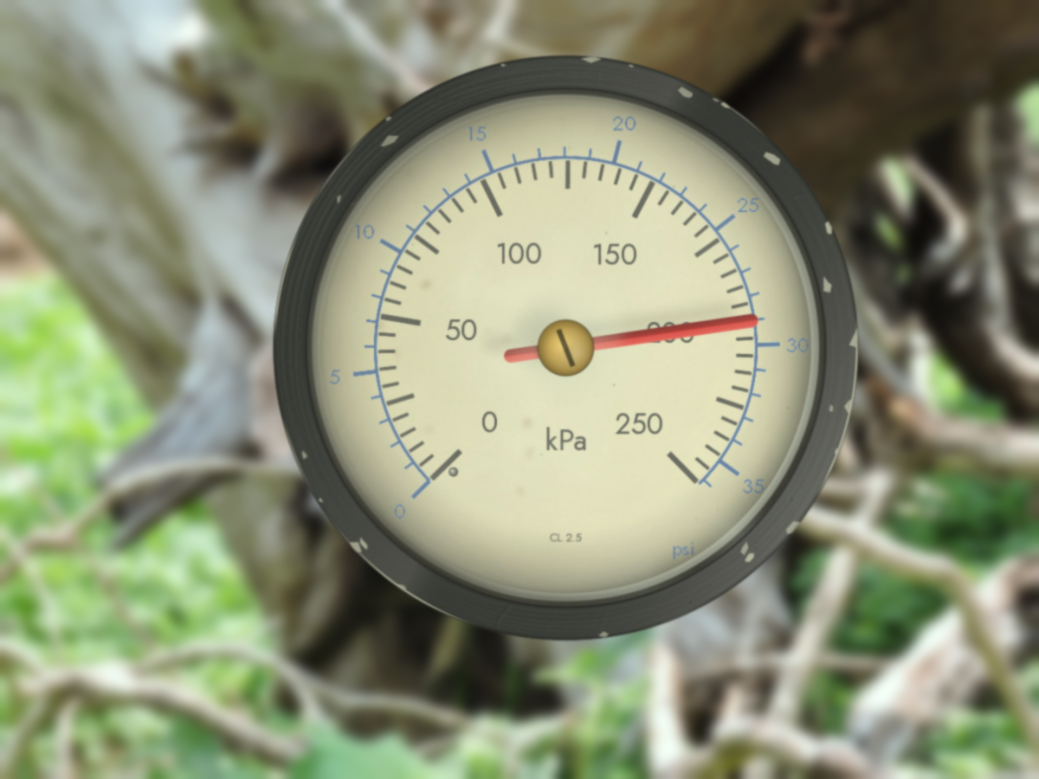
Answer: {"value": 200, "unit": "kPa"}
